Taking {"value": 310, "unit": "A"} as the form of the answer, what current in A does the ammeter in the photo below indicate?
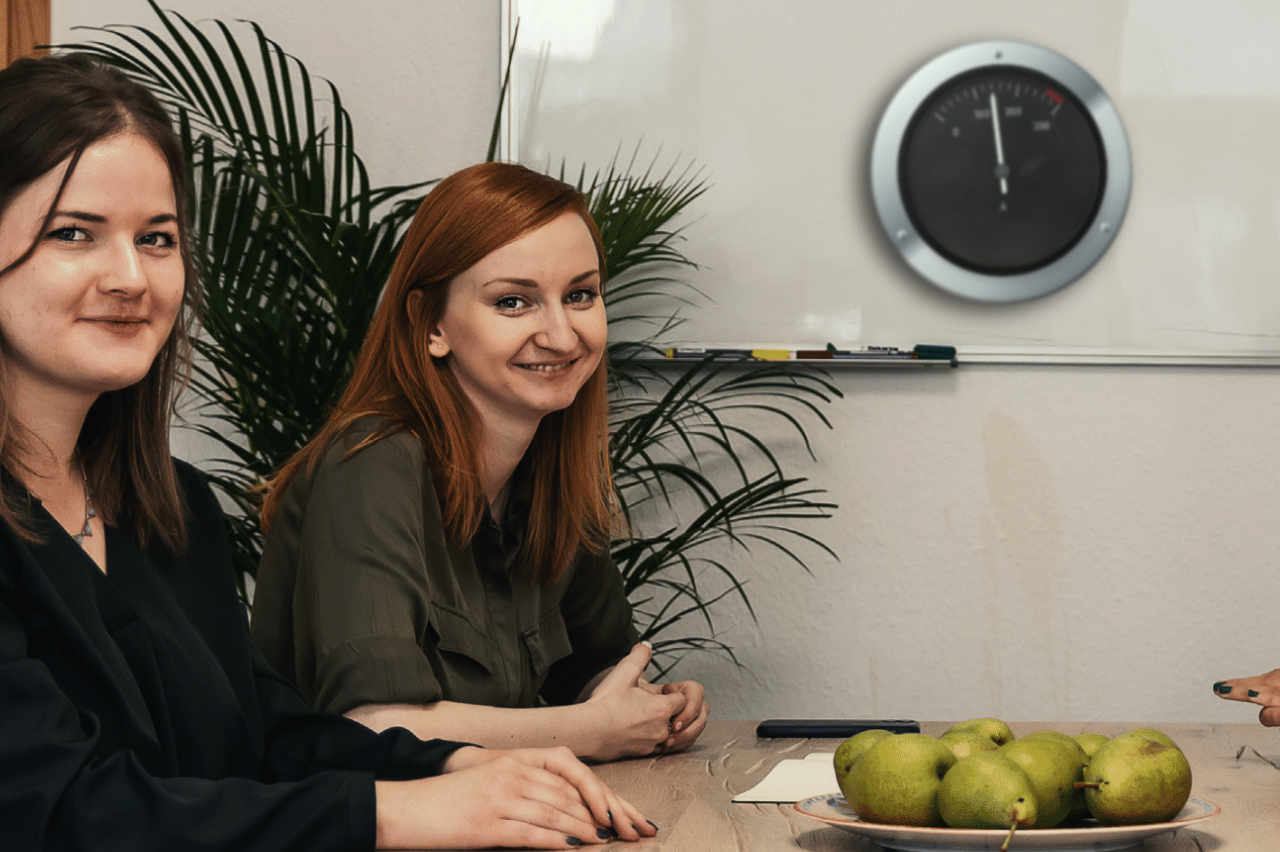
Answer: {"value": 140, "unit": "A"}
